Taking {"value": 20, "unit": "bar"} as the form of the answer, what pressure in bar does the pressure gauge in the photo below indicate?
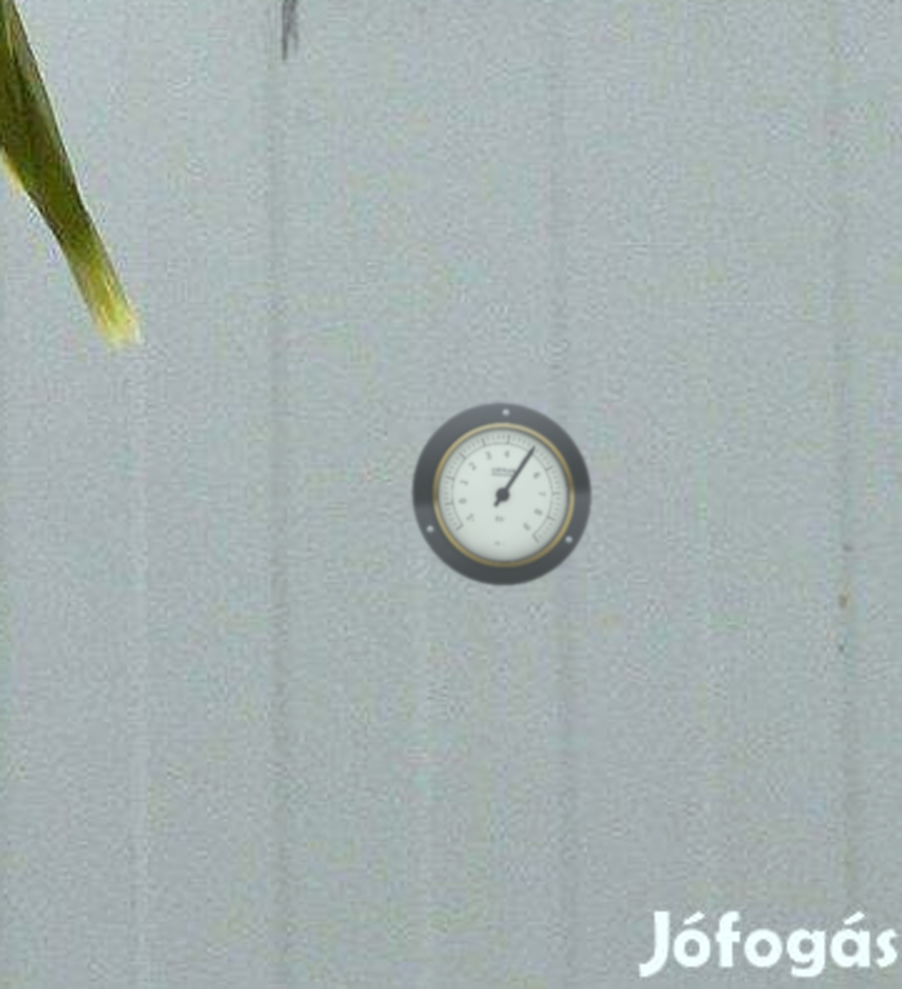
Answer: {"value": 5, "unit": "bar"}
